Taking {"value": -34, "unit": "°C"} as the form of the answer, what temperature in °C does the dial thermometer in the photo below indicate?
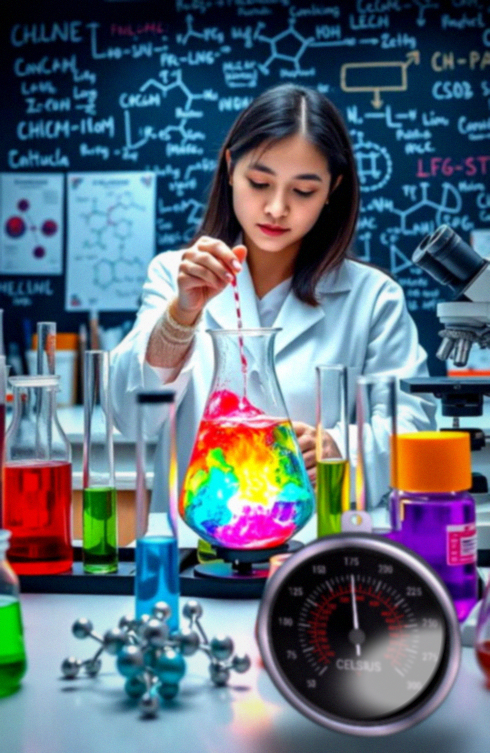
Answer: {"value": 175, "unit": "°C"}
